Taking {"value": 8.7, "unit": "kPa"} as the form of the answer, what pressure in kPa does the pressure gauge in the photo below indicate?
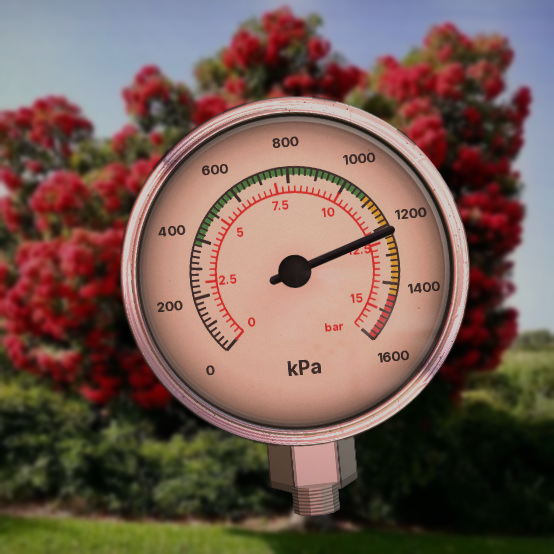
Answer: {"value": 1220, "unit": "kPa"}
